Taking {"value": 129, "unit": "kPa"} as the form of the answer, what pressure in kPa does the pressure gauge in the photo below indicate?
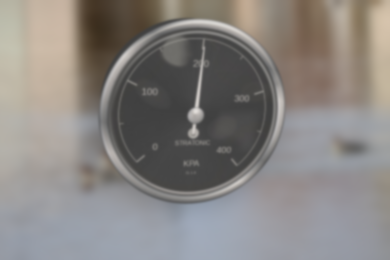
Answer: {"value": 200, "unit": "kPa"}
